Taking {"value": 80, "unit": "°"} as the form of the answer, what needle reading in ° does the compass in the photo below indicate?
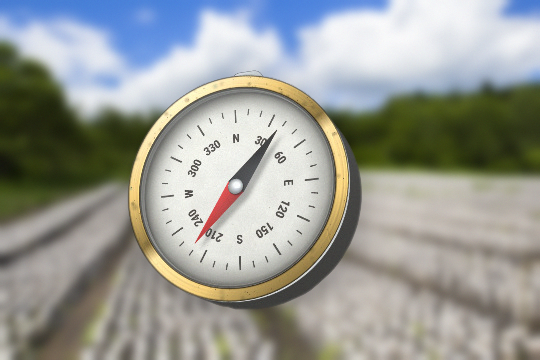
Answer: {"value": 220, "unit": "°"}
